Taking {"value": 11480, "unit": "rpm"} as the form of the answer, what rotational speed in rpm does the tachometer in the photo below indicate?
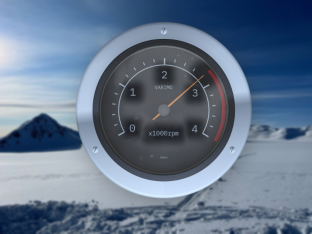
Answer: {"value": 2800, "unit": "rpm"}
